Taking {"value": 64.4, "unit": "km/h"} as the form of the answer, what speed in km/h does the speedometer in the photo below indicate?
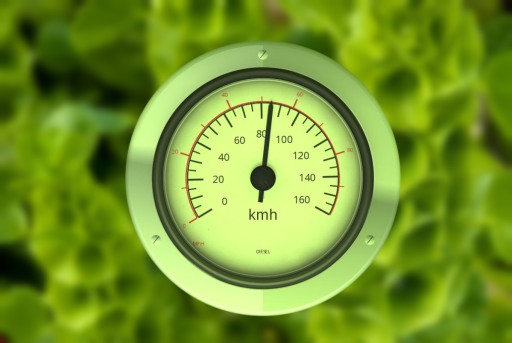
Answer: {"value": 85, "unit": "km/h"}
